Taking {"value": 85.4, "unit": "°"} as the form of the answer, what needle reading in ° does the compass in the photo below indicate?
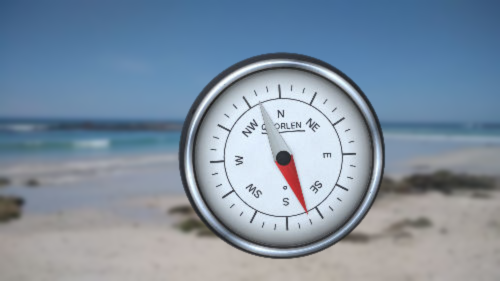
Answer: {"value": 160, "unit": "°"}
